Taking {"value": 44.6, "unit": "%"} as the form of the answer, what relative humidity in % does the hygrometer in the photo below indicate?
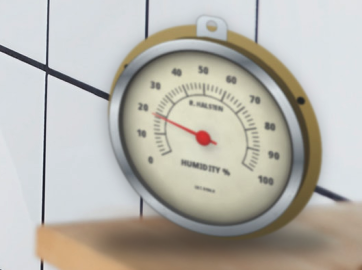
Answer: {"value": 20, "unit": "%"}
